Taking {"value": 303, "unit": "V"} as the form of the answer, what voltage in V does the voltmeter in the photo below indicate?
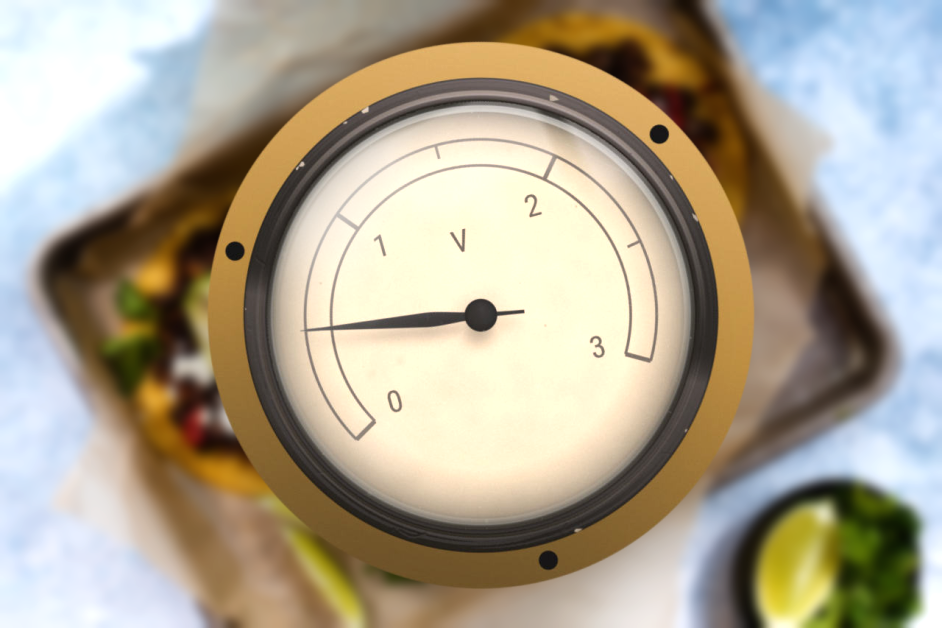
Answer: {"value": 0.5, "unit": "V"}
